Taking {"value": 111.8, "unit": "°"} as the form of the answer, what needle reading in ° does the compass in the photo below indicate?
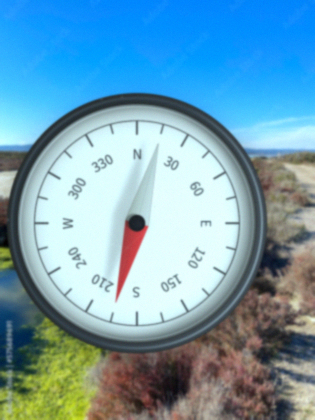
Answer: {"value": 195, "unit": "°"}
